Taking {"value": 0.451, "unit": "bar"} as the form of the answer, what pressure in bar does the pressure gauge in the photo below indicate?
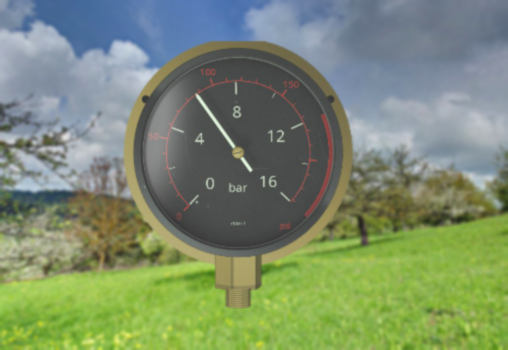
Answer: {"value": 6, "unit": "bar"}
